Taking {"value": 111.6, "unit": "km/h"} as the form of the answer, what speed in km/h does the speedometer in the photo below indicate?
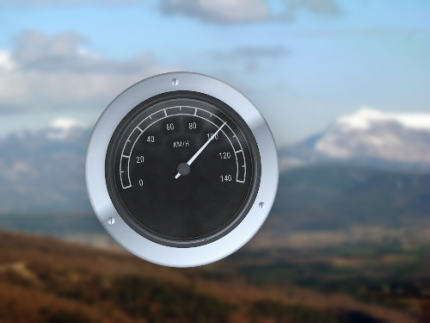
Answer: {"value": 100, "unit": "km/h"}
